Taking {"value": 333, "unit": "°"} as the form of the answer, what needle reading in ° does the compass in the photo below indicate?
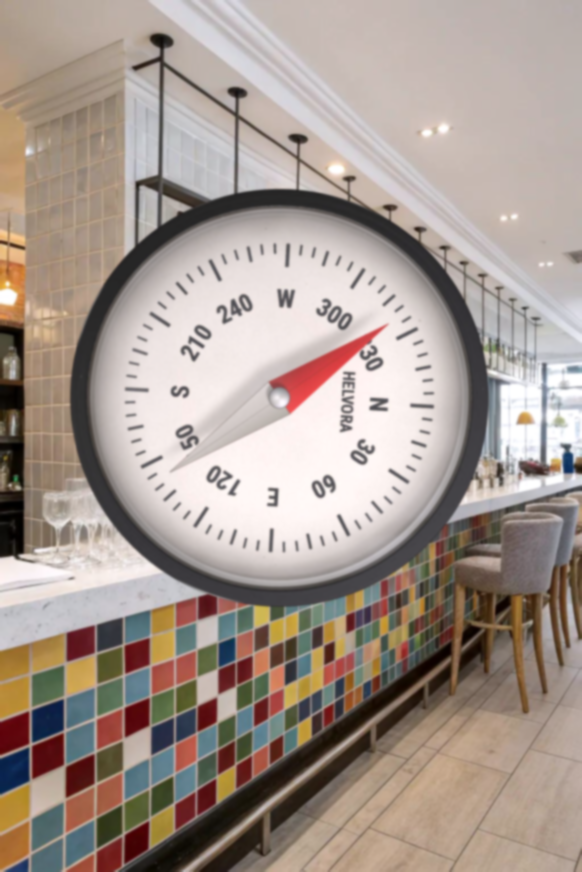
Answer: {"value": 322.5, "unit": "°"}
